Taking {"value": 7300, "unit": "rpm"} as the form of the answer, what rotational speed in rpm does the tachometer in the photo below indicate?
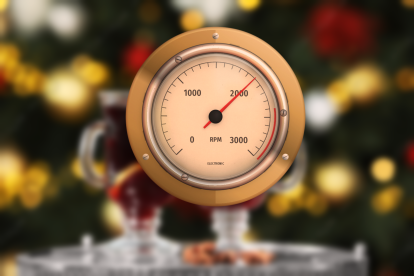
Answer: {"value": 2000, "unit": "rpm"}
